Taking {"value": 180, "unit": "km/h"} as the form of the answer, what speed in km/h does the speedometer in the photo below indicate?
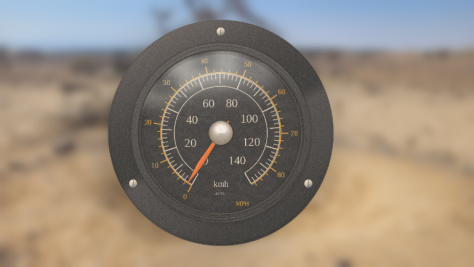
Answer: {"value": 2, "unit": "km/h"}
